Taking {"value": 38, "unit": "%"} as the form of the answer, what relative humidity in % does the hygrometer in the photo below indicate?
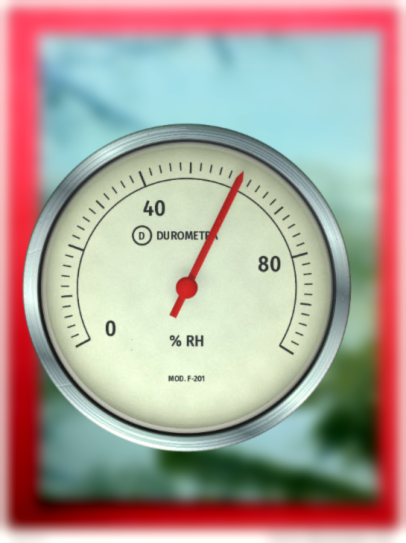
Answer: {"value": 60, "unit": "%"}
